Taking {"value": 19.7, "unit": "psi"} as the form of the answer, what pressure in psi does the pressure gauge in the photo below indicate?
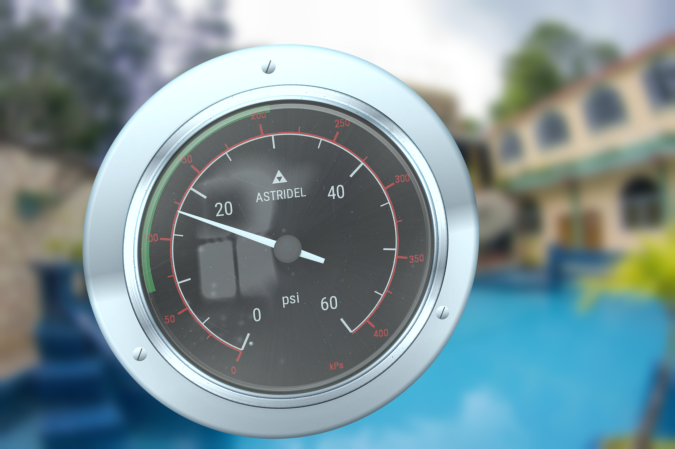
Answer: {"value": 17.5, "unit": "psi"}
